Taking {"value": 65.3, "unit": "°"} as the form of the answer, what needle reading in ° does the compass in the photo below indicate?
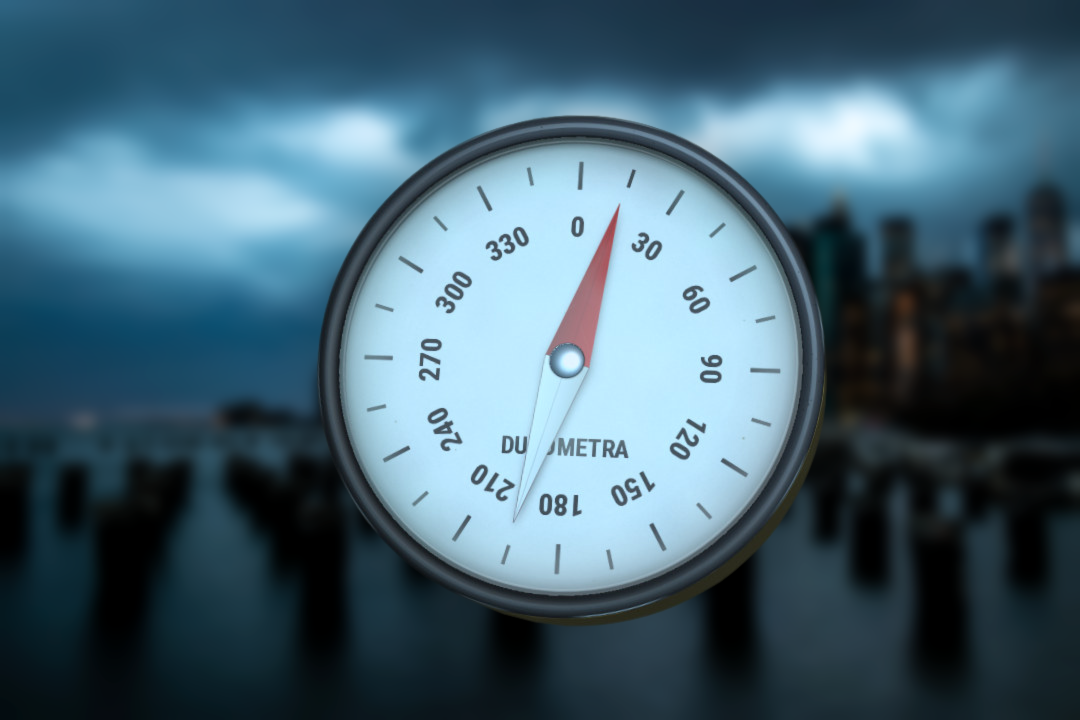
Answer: {"value": 15, "unit": "°"}
